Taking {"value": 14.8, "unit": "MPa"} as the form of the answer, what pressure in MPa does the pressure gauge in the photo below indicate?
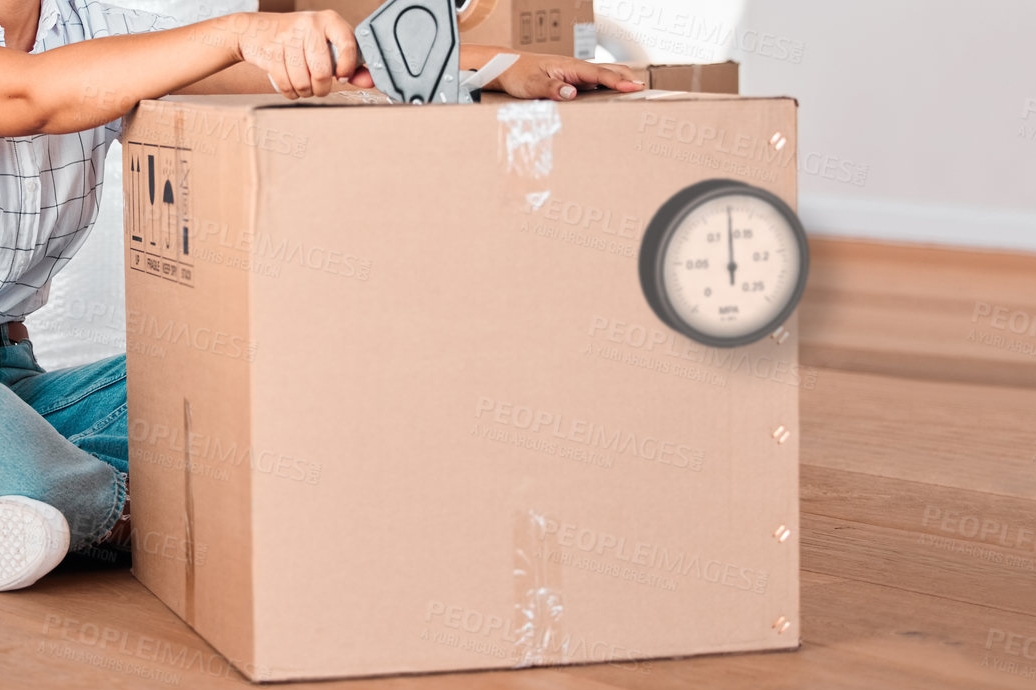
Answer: {"value": 0.125, "unit": "MPa"}
